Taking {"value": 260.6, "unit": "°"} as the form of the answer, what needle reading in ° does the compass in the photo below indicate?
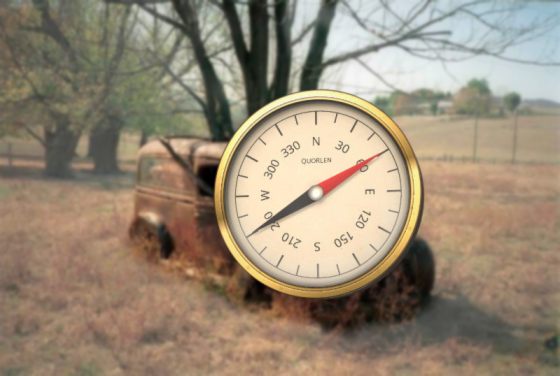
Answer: {"value": 60, "unit": "°"}
